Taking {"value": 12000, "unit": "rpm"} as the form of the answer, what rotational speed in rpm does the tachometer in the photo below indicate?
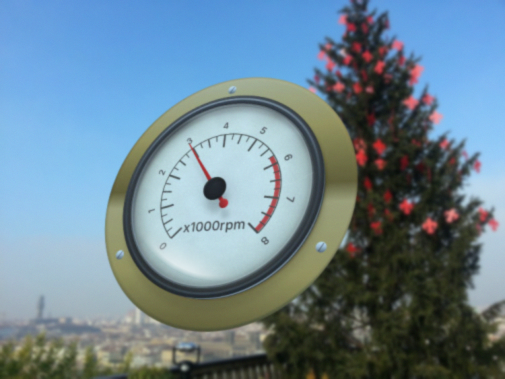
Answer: {"value": 3000, "unit": "rpm"}
